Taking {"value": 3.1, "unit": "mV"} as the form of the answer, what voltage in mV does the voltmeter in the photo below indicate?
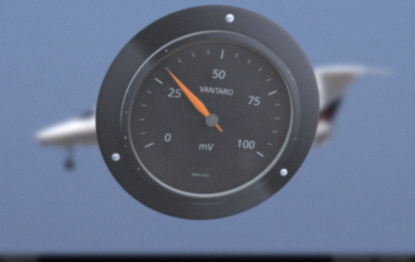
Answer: {"value": 30, "unit": "mV"}
